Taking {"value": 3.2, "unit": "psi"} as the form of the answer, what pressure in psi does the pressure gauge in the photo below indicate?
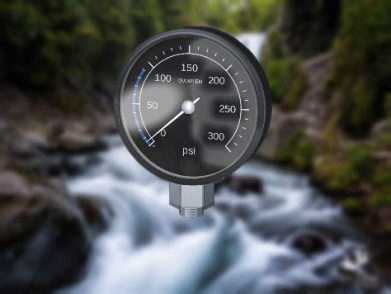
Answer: {"value": 5, "unit": "psi"}
